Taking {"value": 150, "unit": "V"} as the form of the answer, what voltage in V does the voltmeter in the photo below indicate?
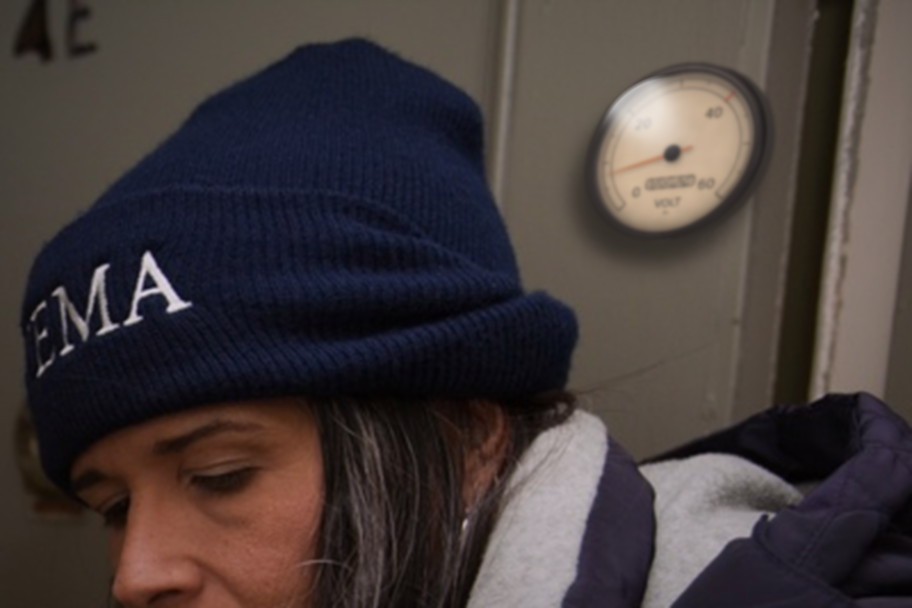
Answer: {"value": 7.5, "unit": "V"}
